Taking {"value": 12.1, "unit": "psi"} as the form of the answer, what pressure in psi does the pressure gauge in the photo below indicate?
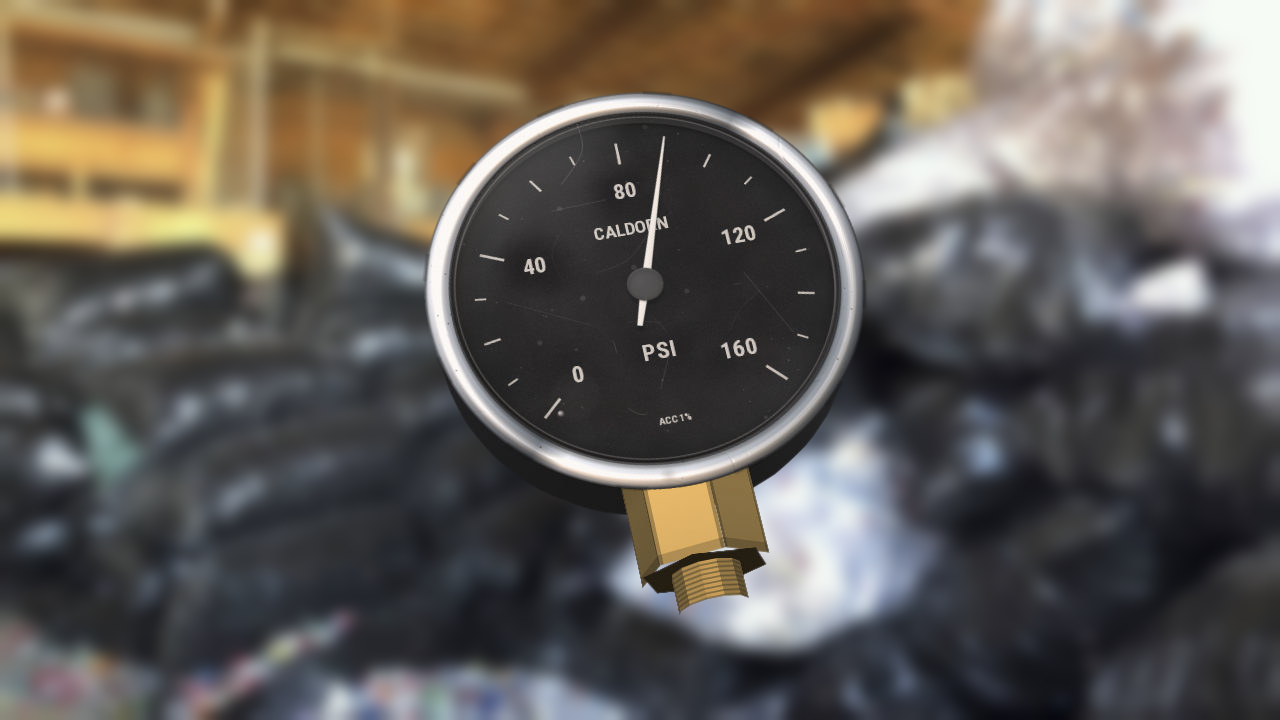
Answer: {"value": 90, "unit": "psi"}
